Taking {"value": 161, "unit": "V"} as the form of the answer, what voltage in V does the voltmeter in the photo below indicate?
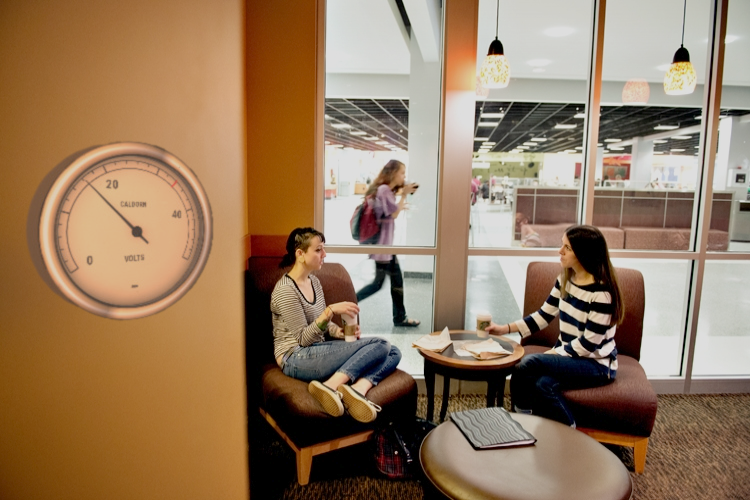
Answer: {"value": 16, "unit": "V"}
